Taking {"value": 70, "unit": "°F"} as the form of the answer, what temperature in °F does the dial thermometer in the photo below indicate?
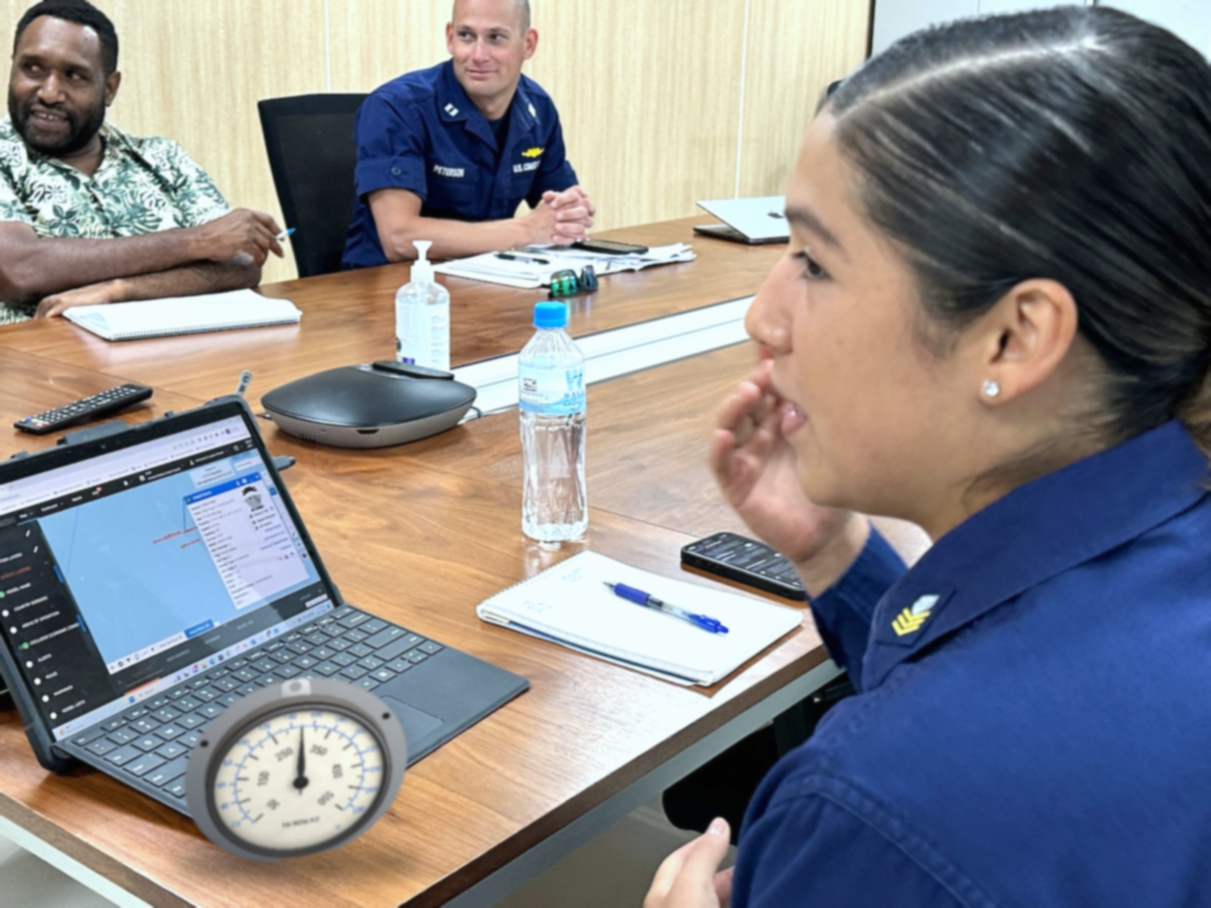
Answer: {"value": 300, "unit": "°F"}
